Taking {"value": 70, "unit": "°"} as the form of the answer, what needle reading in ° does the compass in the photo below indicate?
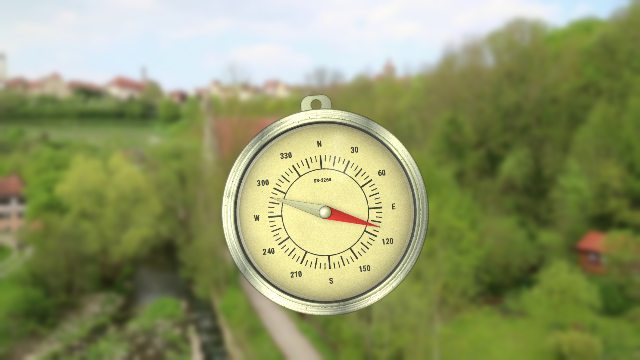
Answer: {"value": 110, "unit": "°"}
